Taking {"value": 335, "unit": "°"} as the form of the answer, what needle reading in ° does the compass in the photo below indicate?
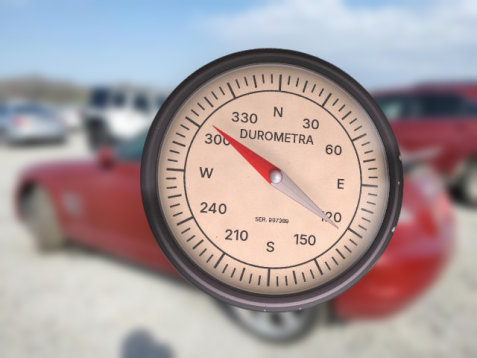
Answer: {"value": 305, "unit": "°"}
